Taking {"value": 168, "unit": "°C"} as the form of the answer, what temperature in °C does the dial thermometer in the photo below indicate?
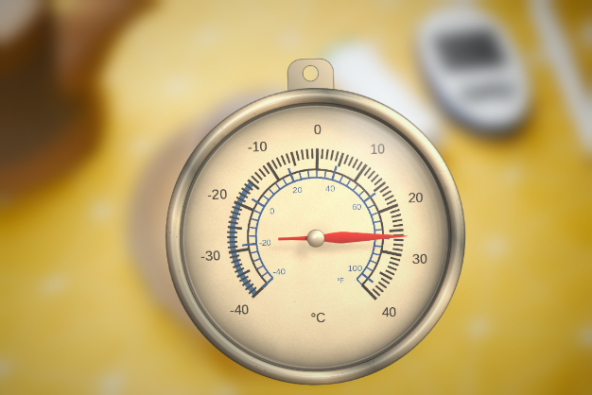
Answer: {"value": 26, "unit": "°C"}
